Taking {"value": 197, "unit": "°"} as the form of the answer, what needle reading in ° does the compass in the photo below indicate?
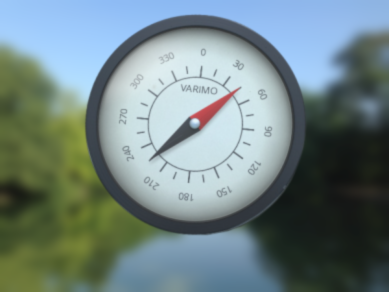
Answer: {"value": 45, "unit": "°"}
